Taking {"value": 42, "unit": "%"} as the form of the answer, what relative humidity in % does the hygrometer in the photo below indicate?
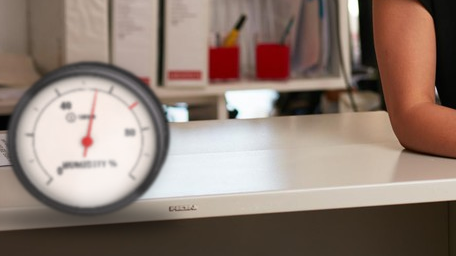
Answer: {"value": 55, "unit": "%"}
